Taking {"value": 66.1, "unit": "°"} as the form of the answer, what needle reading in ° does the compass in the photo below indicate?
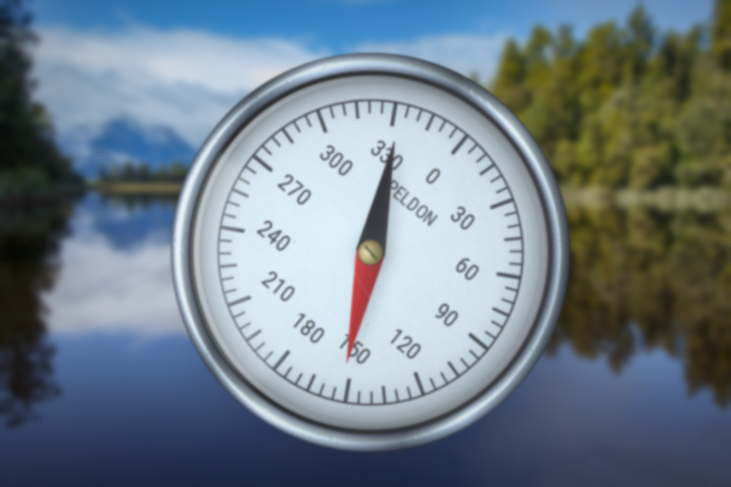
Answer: {"value": 152.5, "unit": "°"}
